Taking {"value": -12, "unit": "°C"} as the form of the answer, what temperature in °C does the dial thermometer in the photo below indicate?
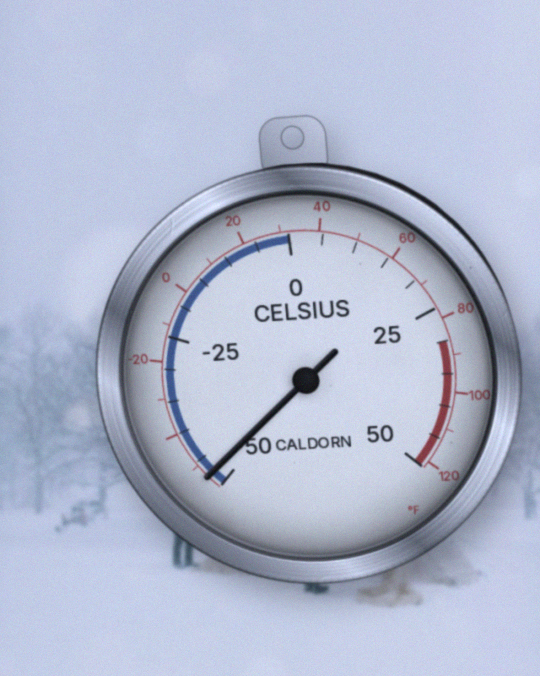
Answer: {"value": -47.5, "unit": "°C"}
